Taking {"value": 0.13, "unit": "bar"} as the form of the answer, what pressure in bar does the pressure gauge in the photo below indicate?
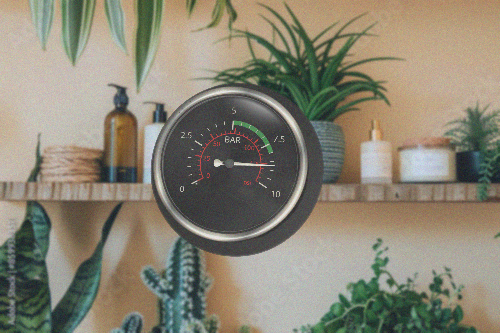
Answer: {"value": 8.75, "unit": "bar"}
